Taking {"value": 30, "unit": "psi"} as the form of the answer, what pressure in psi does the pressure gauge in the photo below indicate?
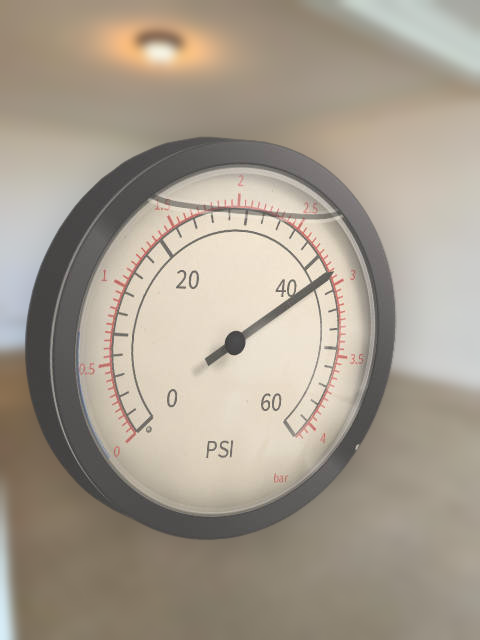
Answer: {"value": 42, "unit": "psi"}
